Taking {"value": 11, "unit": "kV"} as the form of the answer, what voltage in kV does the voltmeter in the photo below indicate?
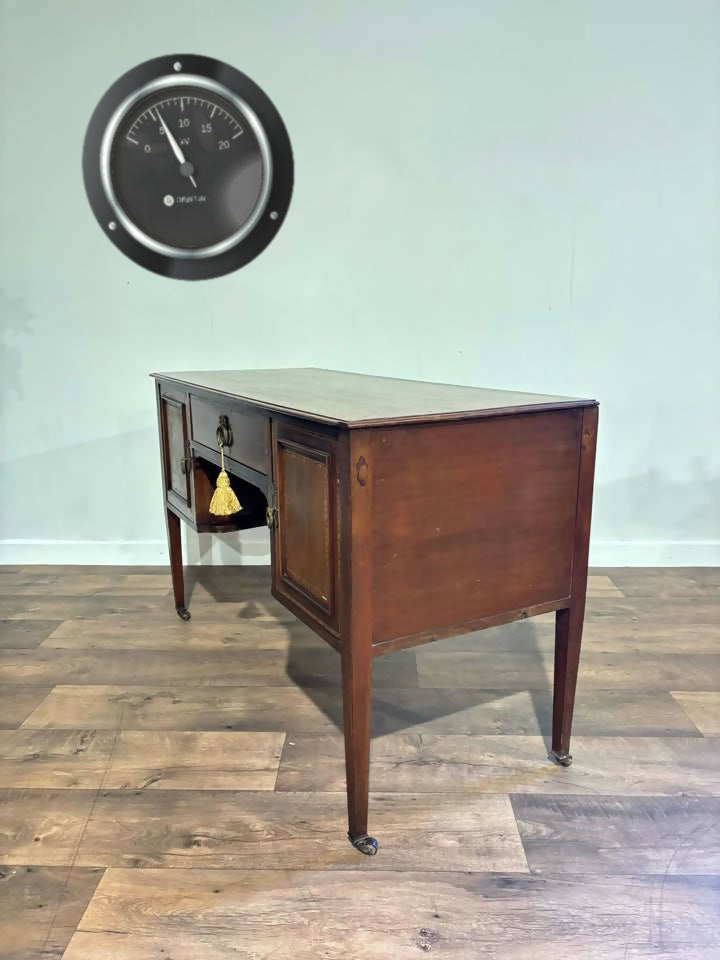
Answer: {"value": 6, "unit": "kV"}
